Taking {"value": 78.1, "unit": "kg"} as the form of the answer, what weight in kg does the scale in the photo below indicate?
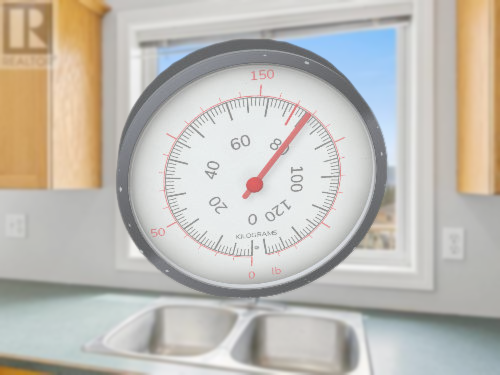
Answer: {"value": 80, "unit": "kg"}
